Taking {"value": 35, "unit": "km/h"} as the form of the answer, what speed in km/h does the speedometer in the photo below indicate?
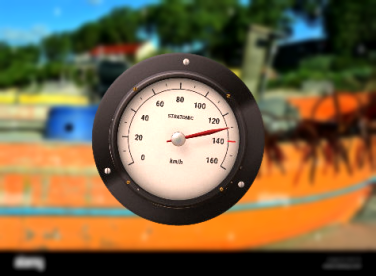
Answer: {"value": 130, "unit": "km/h"}
